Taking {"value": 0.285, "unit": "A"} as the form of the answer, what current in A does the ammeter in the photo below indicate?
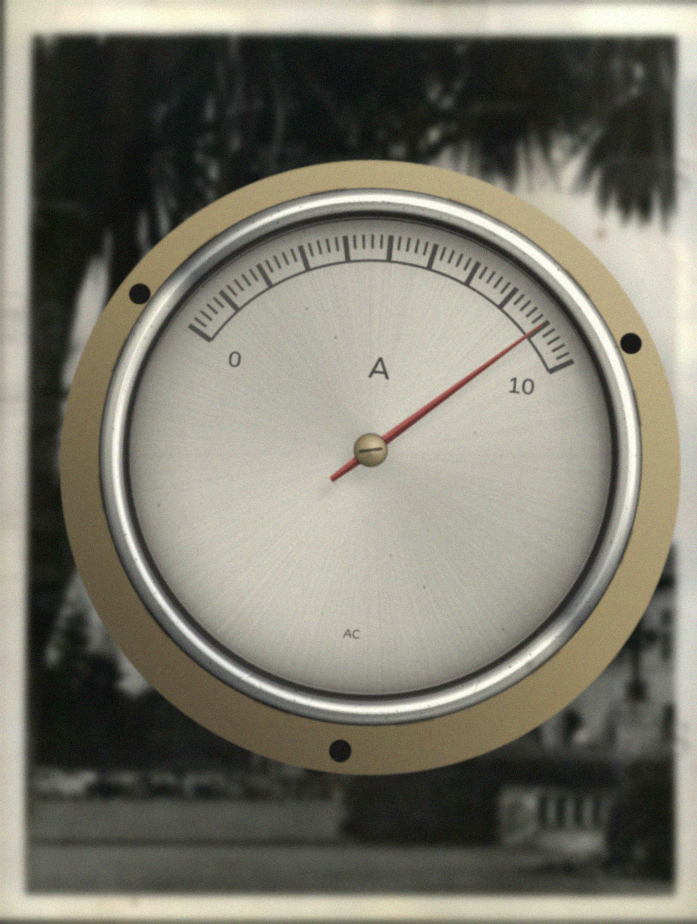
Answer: {"value": 9, "unit": "A"}
